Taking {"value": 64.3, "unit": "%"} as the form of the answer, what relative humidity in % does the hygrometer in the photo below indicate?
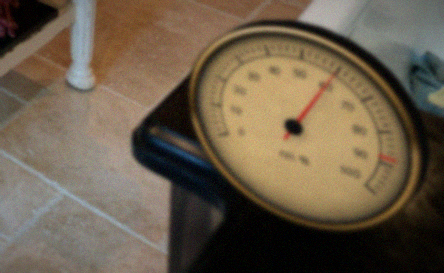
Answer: {"value": 60, "unit": "%"}
